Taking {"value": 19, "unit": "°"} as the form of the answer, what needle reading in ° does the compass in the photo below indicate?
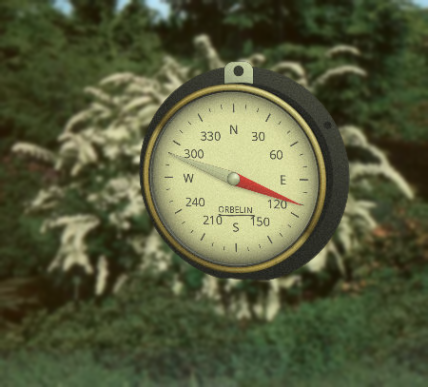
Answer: {"value": 110, "unit": "°"}
